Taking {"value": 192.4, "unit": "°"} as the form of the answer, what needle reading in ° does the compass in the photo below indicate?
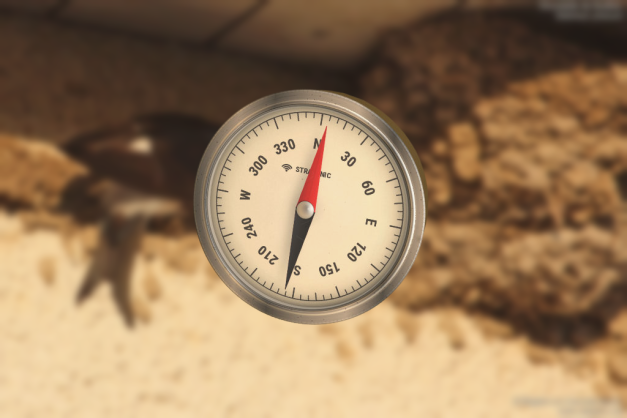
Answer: {"value": 5, "unit": "°"}
